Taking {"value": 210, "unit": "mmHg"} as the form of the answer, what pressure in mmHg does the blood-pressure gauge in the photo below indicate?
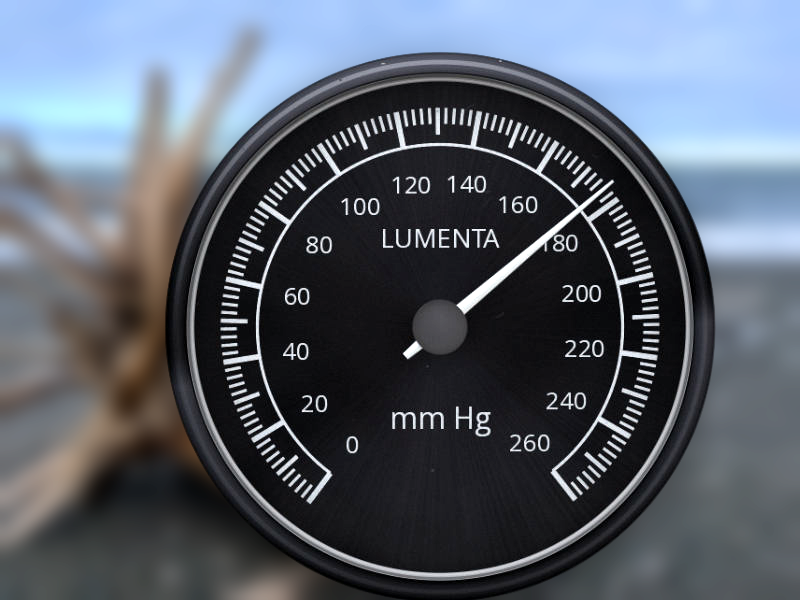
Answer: {"value": 176, "unit": "mmHg"}
